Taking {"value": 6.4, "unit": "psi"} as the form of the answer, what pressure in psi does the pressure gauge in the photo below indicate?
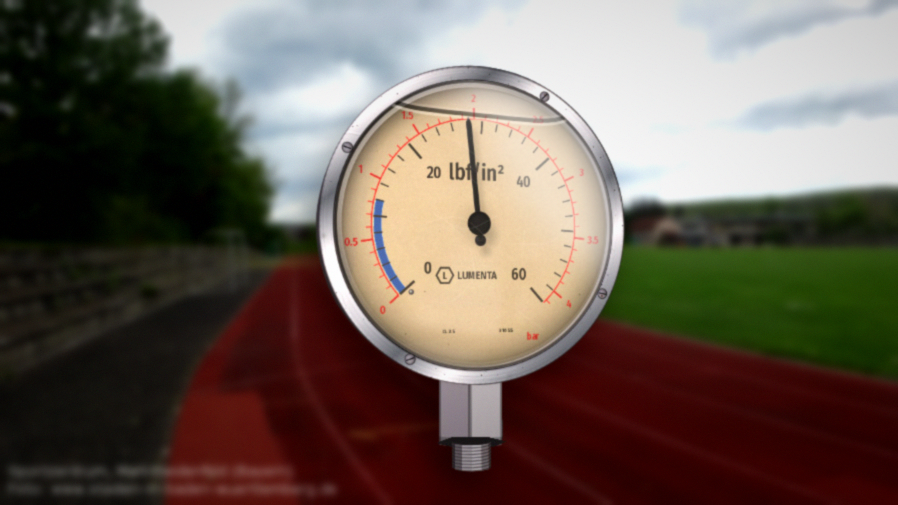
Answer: {"value": 28, "unit": "psi"}
